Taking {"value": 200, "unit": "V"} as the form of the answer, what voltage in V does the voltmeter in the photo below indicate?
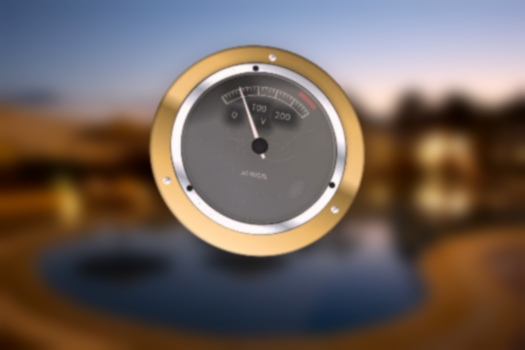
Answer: {"value": 50, "unit": "V"}
